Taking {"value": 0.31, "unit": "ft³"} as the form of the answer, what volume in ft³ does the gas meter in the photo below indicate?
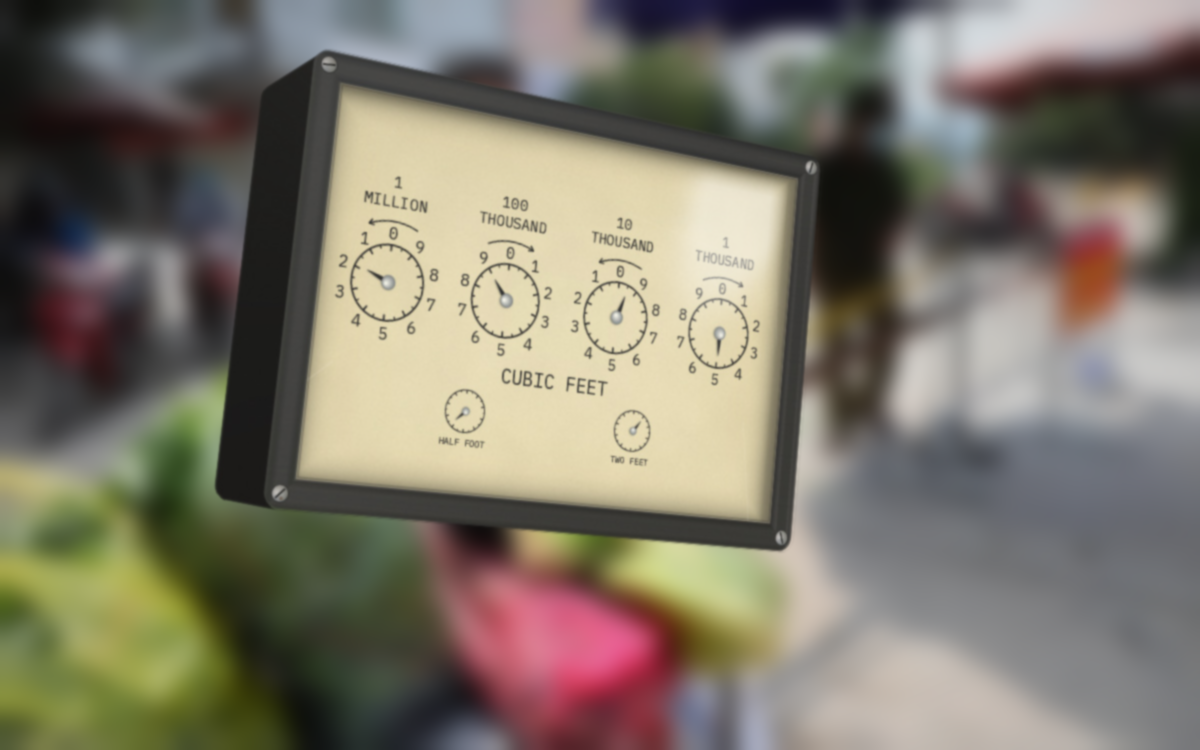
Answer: {"value": 189500, "unit": "ft³"}
